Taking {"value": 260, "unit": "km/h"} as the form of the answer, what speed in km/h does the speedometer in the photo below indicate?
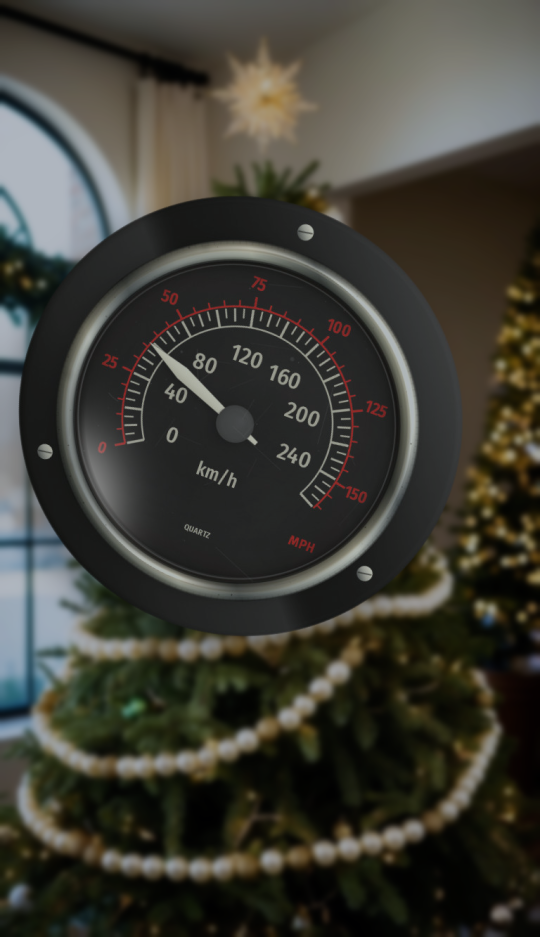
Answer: {"value": 60, "unit": "km/h"}
